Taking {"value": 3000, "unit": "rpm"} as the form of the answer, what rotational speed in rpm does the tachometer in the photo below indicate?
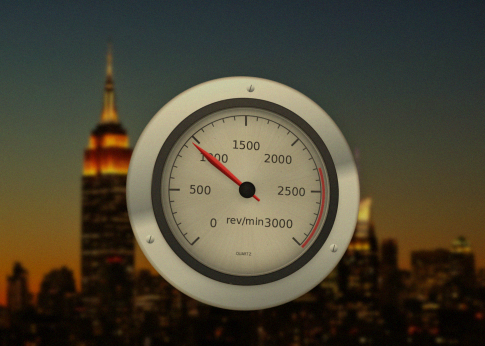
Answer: {"value": 950, "unit": "rpm"}
